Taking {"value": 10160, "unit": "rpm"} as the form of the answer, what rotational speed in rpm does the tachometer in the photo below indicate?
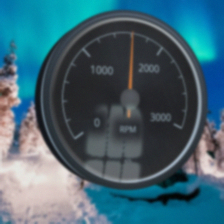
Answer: {"value": 1600, "unit": "rpm"}
